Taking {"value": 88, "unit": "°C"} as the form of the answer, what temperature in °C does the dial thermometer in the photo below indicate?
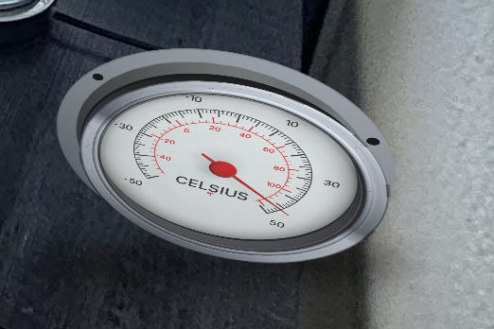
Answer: {"value": 45, "unit": "°C"}
